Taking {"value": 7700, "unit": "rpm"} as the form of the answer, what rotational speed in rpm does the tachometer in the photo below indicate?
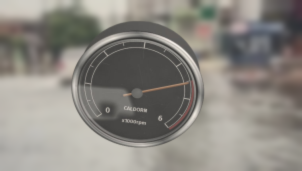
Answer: {"value": 4500, "unit": "rpm"}
